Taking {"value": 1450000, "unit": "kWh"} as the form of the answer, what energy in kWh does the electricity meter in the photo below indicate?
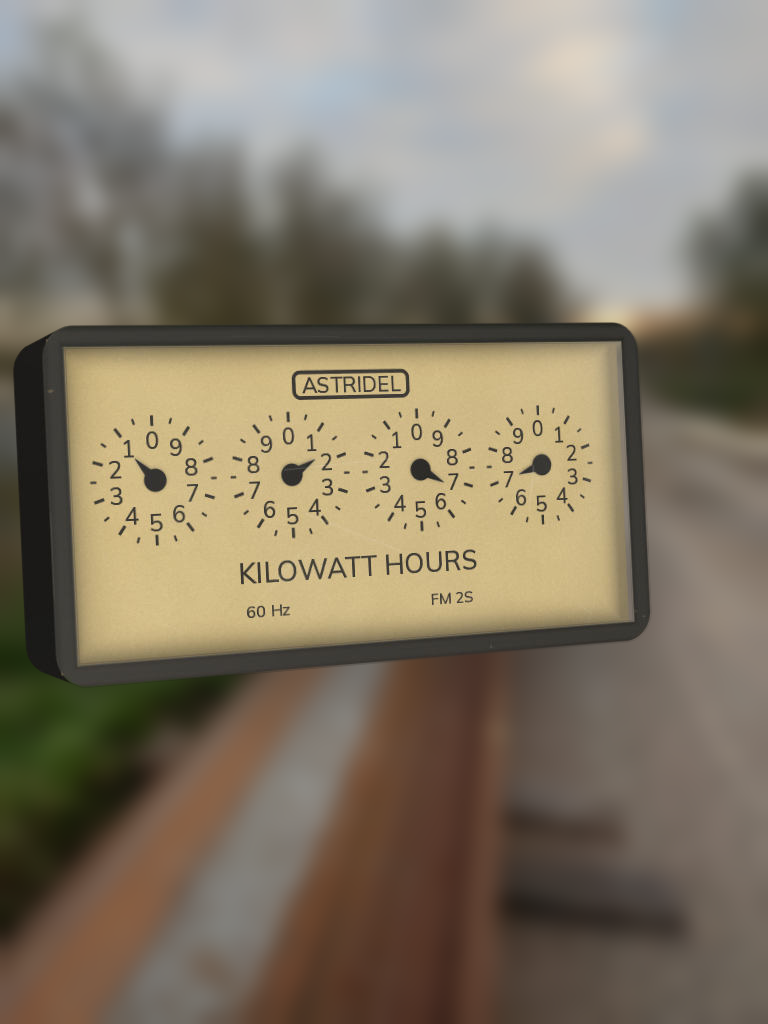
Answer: {"value": 1167, "unit": "kWh"}
